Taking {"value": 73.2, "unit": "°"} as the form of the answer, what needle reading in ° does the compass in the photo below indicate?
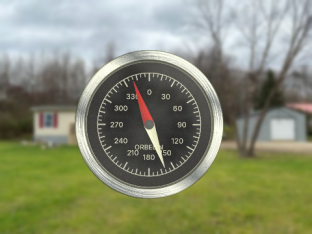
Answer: {"value": 340, "unit": "°"}
